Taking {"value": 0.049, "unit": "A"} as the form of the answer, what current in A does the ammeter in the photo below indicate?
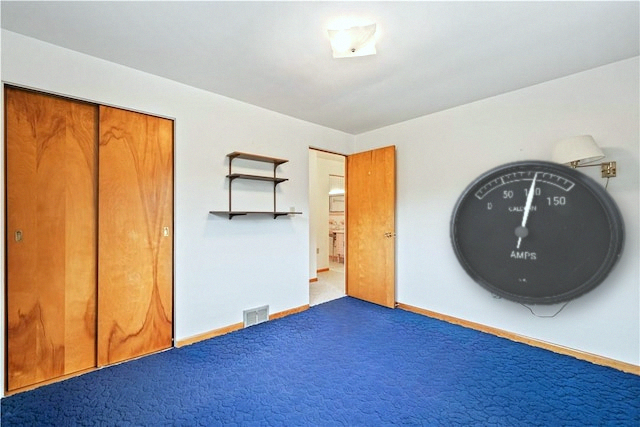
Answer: {"value": 100, "unit": "A"}
